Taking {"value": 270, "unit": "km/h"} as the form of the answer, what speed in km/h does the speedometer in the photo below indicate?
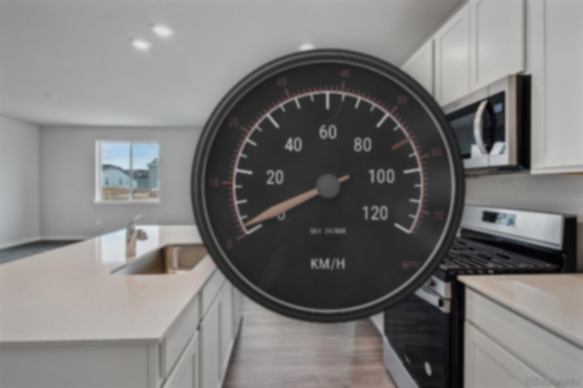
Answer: {"value": 2.5, "unit": "km/h"}
